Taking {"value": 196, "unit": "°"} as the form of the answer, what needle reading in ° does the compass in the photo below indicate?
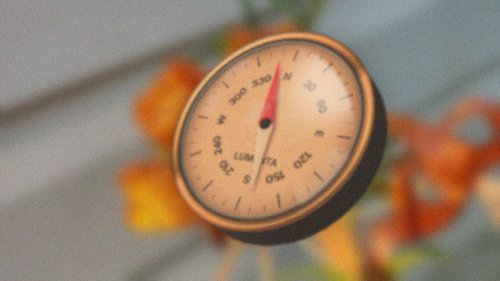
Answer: {"value": 350, "unit": "°"}
